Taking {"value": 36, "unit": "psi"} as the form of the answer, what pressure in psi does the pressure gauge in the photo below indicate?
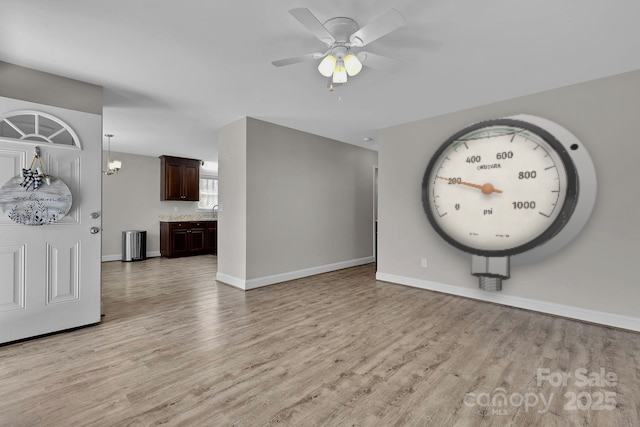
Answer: {"value": 200, "unit": "psi"}
